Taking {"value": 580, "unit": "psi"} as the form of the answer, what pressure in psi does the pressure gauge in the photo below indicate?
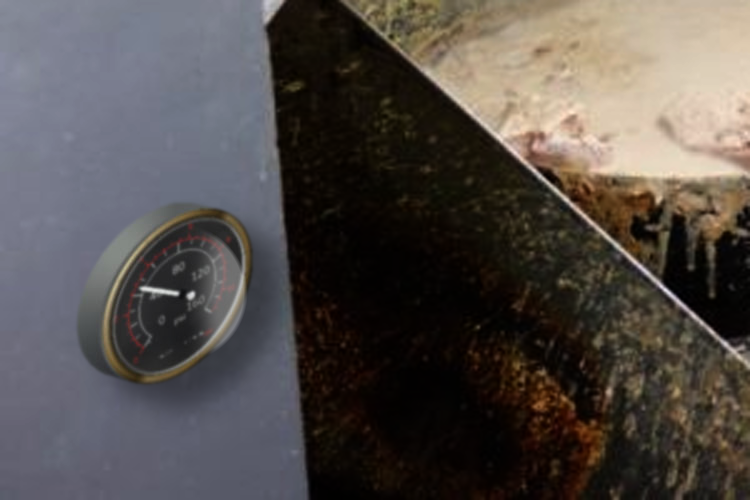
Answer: {"value": 45, "unit": "psi"}
